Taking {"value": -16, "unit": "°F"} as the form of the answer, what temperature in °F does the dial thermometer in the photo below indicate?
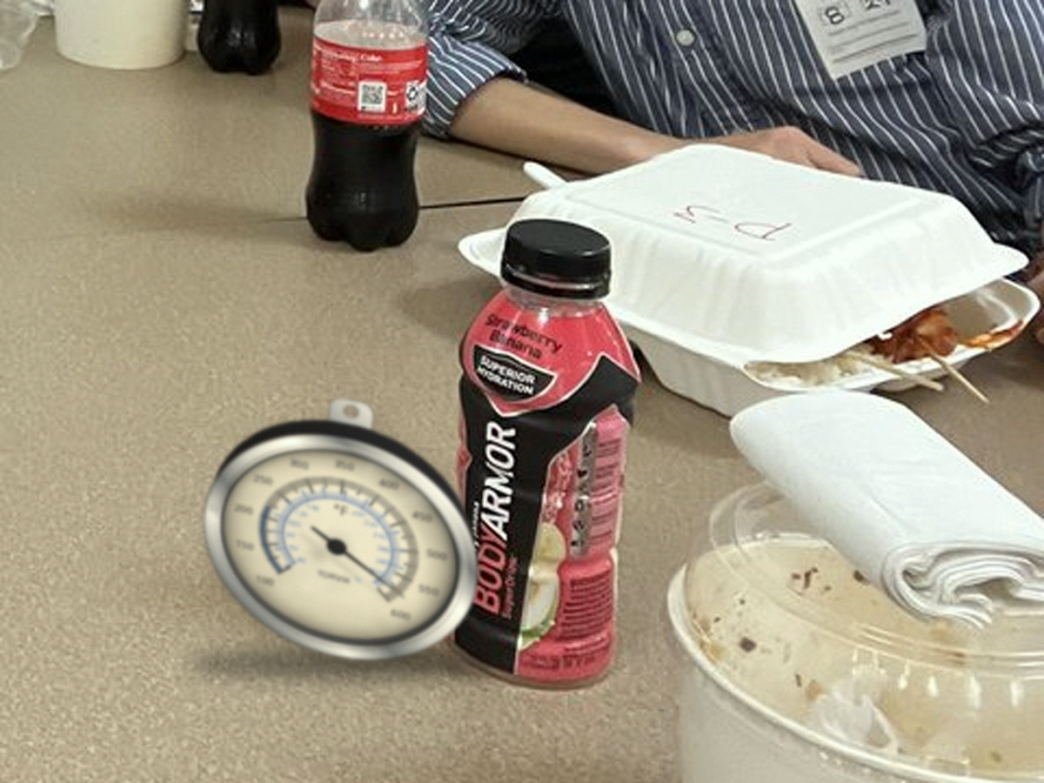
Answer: {"value": 575, "unit": "°F"}
